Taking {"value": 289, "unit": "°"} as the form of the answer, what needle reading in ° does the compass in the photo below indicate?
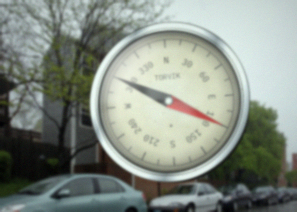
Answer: {"value": 120, "unit": "°"}
